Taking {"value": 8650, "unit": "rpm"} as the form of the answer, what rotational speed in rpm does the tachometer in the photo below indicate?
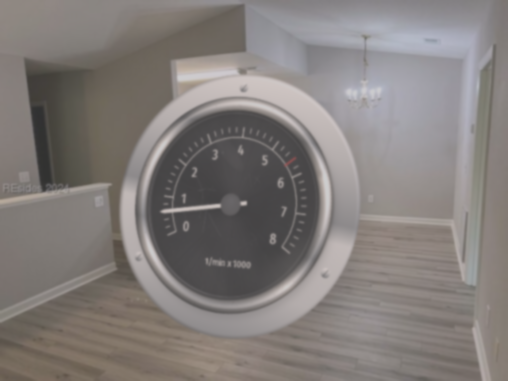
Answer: {"value": 600, "unit": "rpm"}
